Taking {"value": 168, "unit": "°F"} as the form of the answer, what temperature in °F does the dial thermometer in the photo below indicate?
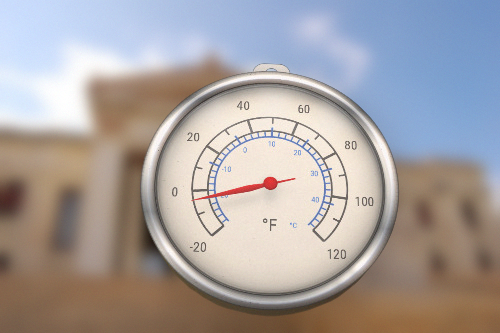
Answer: {"value": -5, "unit": "°F"}
